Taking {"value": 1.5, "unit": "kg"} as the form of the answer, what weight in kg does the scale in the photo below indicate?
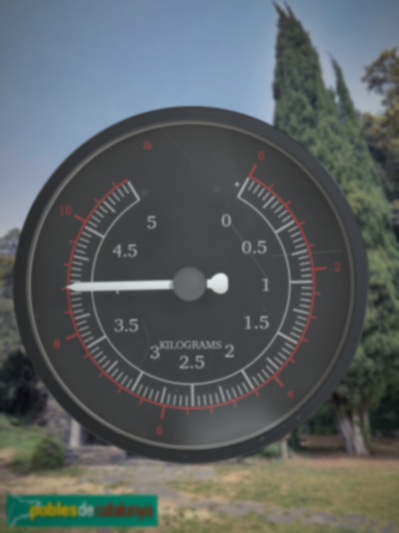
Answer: {"value": 4, "unit": "kg"}
